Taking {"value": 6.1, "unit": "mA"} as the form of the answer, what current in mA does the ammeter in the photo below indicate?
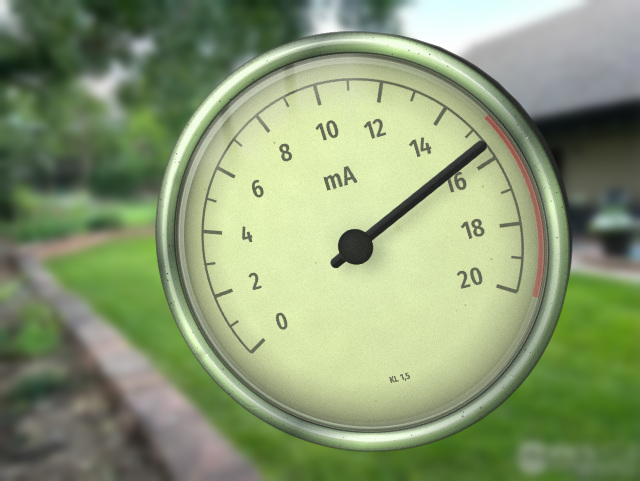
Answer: {"value": 15.5, "unit": "mA"}
